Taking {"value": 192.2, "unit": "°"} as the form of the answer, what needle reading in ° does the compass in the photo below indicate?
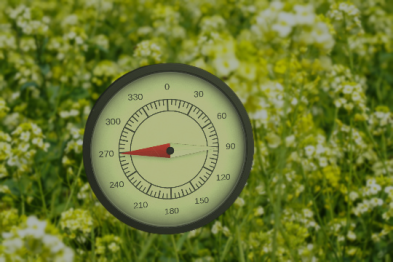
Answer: {"value": 270, "unit": "°"}
